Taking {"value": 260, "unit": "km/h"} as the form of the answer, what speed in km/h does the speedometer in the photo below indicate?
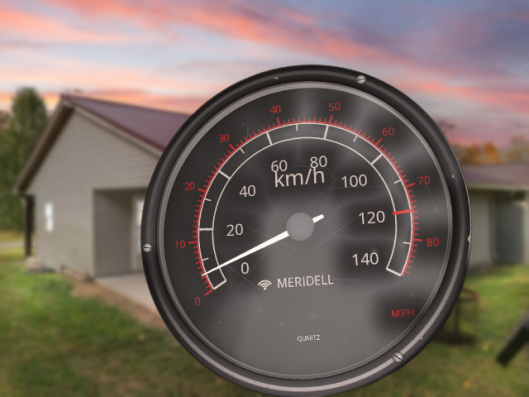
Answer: {"value": 5, "unit": "km/h"}
